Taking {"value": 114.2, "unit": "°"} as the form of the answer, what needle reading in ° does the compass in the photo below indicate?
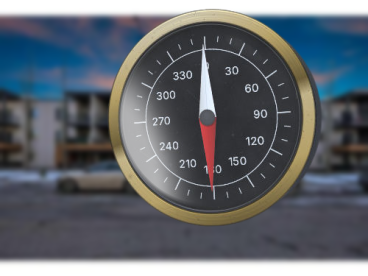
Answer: {"value": 180, "unit": "°"}
